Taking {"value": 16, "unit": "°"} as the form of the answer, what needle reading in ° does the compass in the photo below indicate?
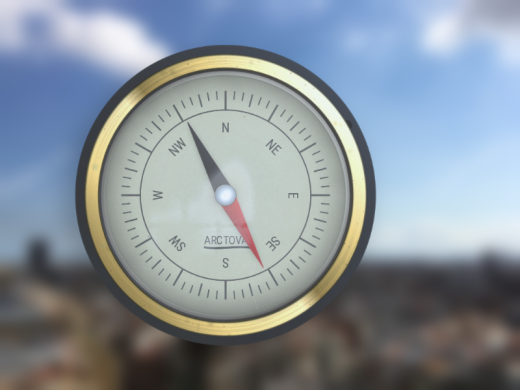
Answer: {"value": 152.5, "unit": "°"}
